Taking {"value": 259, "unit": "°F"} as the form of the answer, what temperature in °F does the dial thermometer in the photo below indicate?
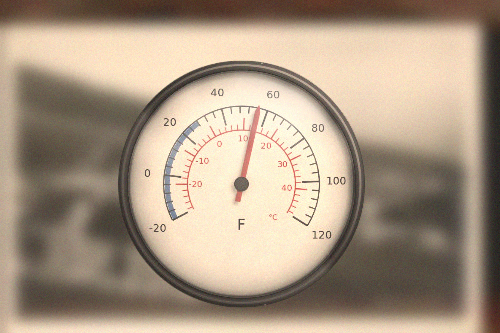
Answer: {"value": 56, "unit": "°F"}
